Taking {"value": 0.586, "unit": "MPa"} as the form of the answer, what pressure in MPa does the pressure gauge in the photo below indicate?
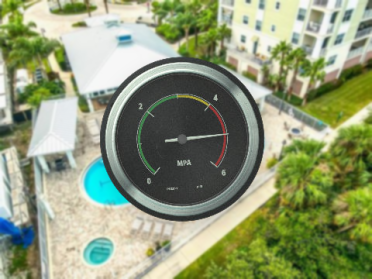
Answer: {"value": 5, "unit": "MPa"}
